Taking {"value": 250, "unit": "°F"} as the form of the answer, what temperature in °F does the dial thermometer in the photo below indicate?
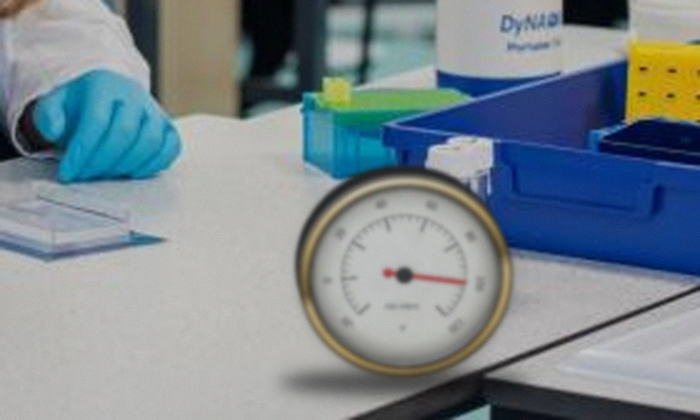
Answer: {"value": 100, "unit": "°F"}
